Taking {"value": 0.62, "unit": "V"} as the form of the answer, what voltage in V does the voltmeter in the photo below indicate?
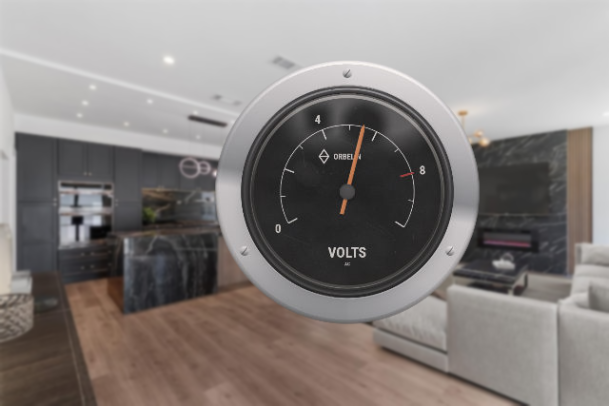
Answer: {"value": 5.5, "unit": "V"}
